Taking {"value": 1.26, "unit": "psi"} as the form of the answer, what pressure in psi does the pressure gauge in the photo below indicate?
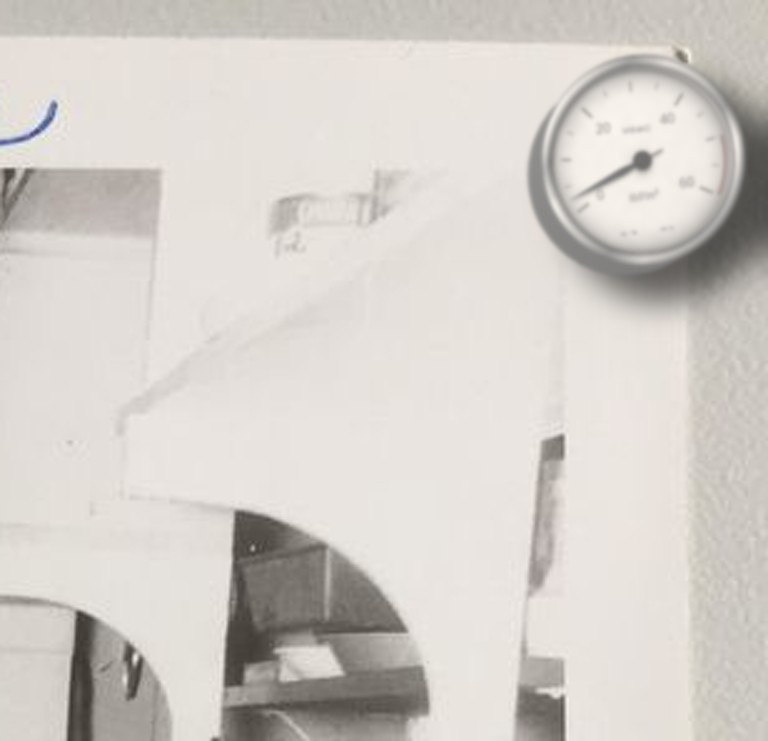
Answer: {"value": 2.5, "unit": "psi"}
